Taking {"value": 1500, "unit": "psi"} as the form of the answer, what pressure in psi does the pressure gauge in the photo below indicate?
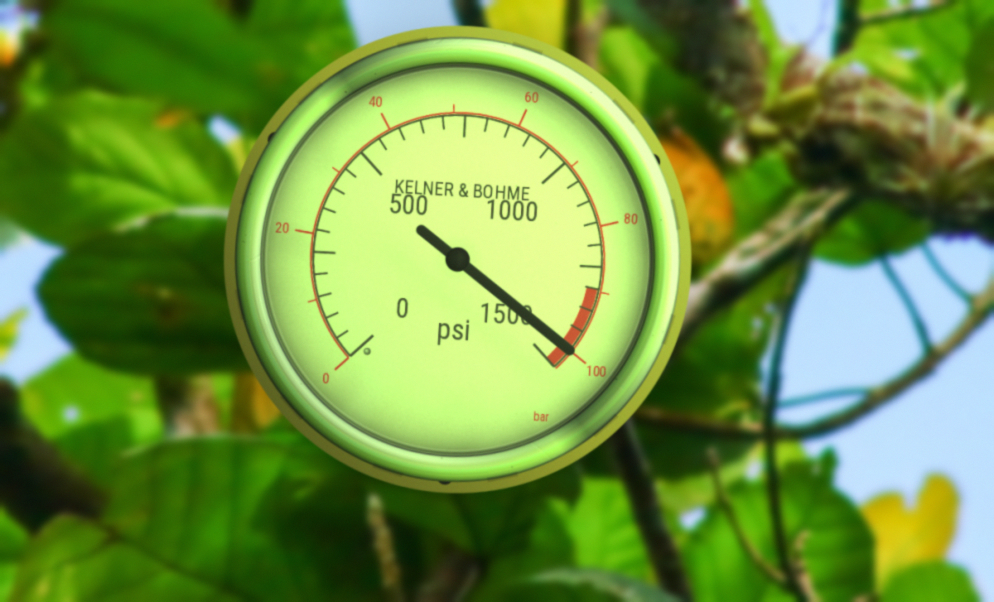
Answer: {"value": 1450, "unit": "psi"}
